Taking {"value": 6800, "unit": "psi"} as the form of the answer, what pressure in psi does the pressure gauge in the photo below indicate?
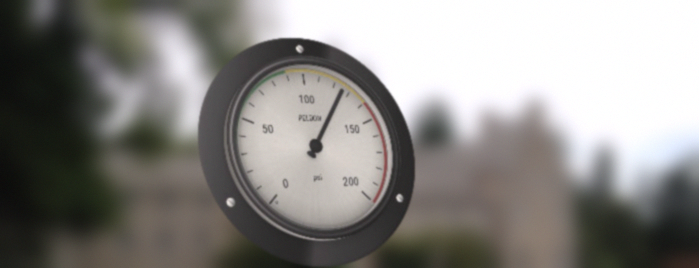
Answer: {"value": 125, "unit": "psi"}
